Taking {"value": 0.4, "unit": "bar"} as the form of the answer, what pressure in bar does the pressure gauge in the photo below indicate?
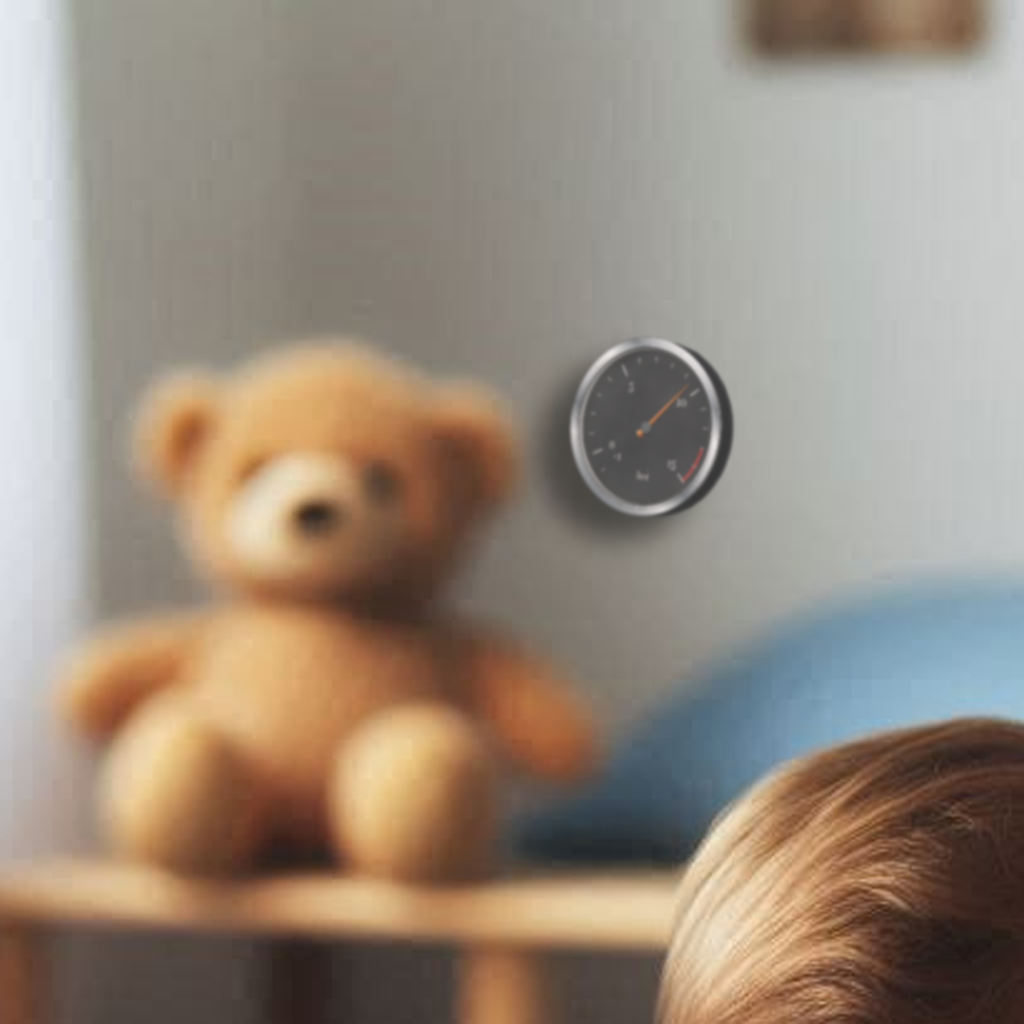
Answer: {"value": 9.5, "unit": "bar"}
